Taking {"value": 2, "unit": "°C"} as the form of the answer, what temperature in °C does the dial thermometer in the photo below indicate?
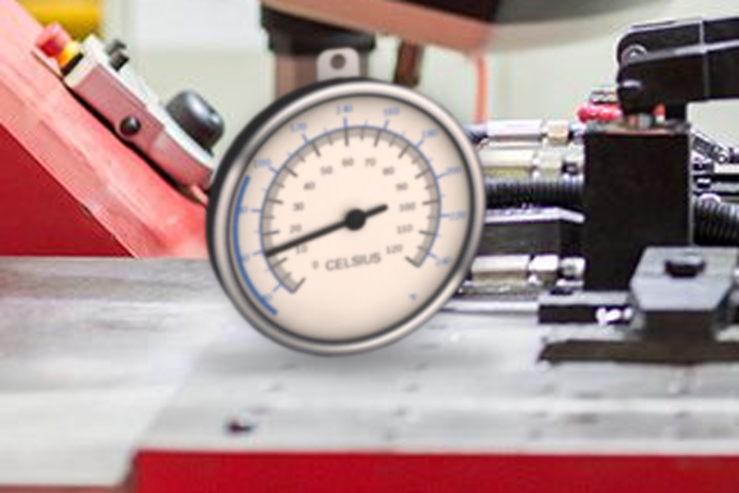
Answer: {"value": 15, "unit": "°C"}
